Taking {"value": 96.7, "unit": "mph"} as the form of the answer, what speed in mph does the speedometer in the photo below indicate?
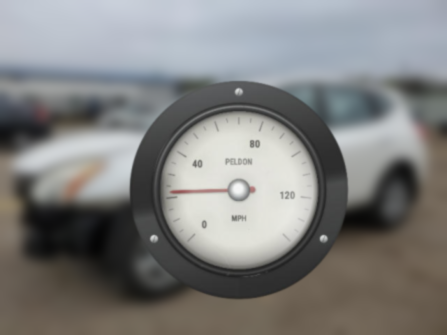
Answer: {"value": 22.5, "unit": "mph"}
